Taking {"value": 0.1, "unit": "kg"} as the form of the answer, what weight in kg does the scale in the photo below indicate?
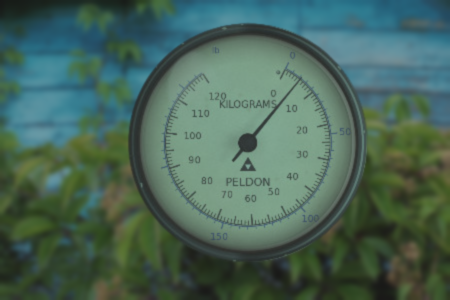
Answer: {"value": 5, "unit": "kg"}
